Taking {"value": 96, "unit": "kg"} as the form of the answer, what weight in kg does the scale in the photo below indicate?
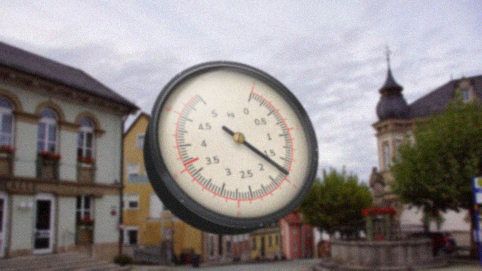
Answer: {"value": 1.75, "unit": "kg"}
